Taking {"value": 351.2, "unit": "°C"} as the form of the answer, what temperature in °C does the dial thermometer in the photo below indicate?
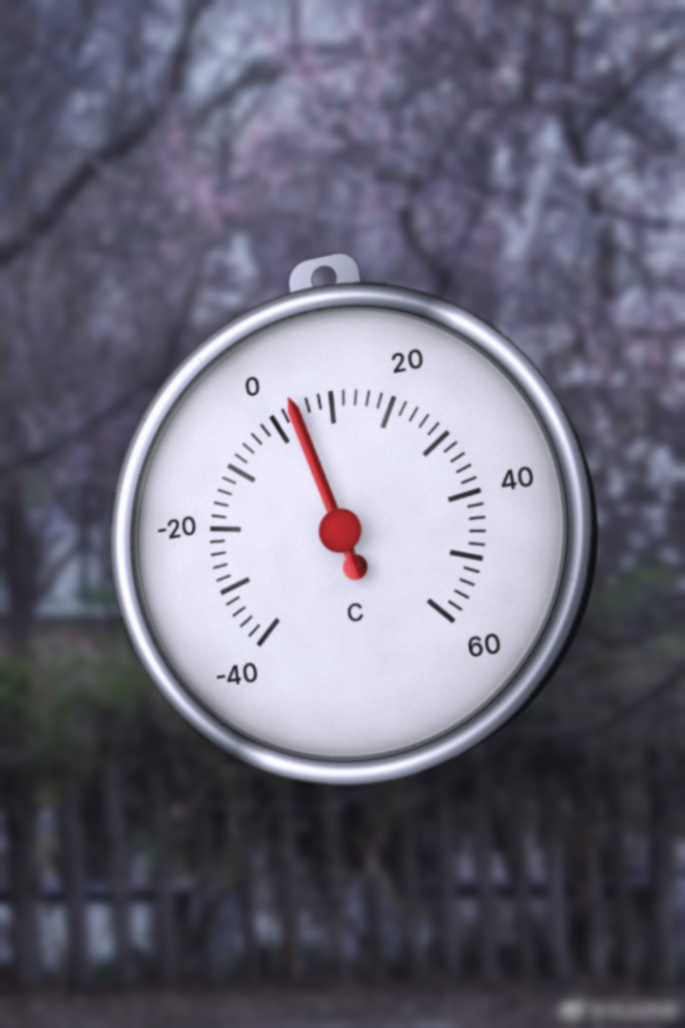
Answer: {"value": 4, "unit": "°C"}
